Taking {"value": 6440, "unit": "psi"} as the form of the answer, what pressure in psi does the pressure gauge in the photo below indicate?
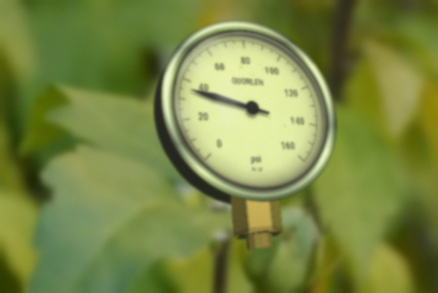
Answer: {"value": 35, "unit": "psi"}
